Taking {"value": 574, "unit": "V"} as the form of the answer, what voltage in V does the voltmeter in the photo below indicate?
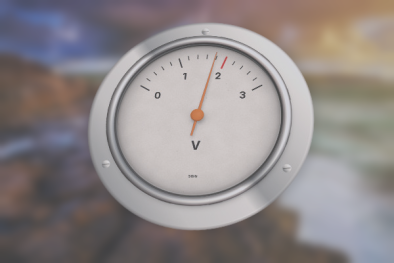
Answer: {"value": 1.8, "unit": "V"}
